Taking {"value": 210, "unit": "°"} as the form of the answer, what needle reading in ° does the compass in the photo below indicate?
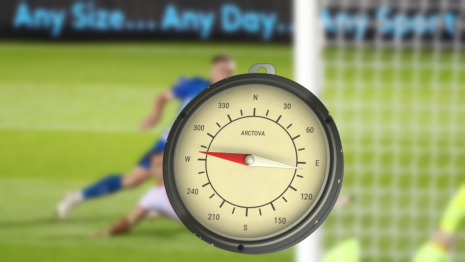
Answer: {"value": 277.5, "unit": "°"}
